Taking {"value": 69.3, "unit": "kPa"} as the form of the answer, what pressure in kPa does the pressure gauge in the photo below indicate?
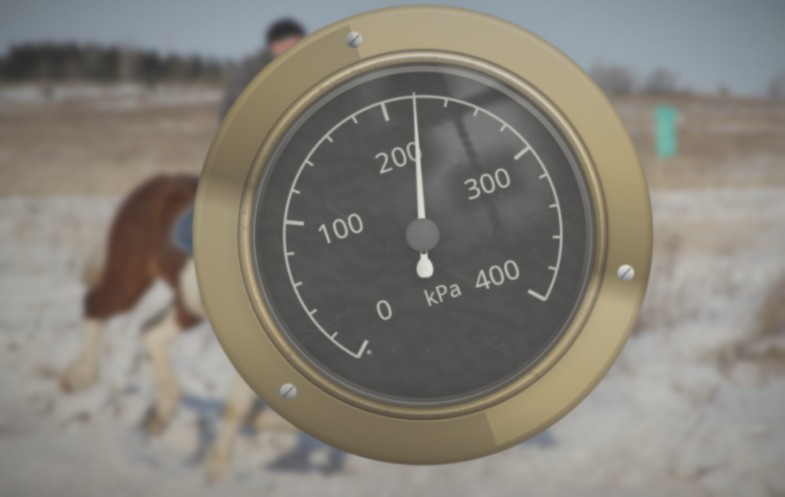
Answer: {"value": 220, "unit": "kPa"}
